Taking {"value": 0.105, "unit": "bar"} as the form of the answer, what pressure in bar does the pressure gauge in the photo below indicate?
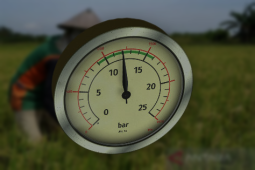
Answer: {"value": 12, "unit": "bar"}
